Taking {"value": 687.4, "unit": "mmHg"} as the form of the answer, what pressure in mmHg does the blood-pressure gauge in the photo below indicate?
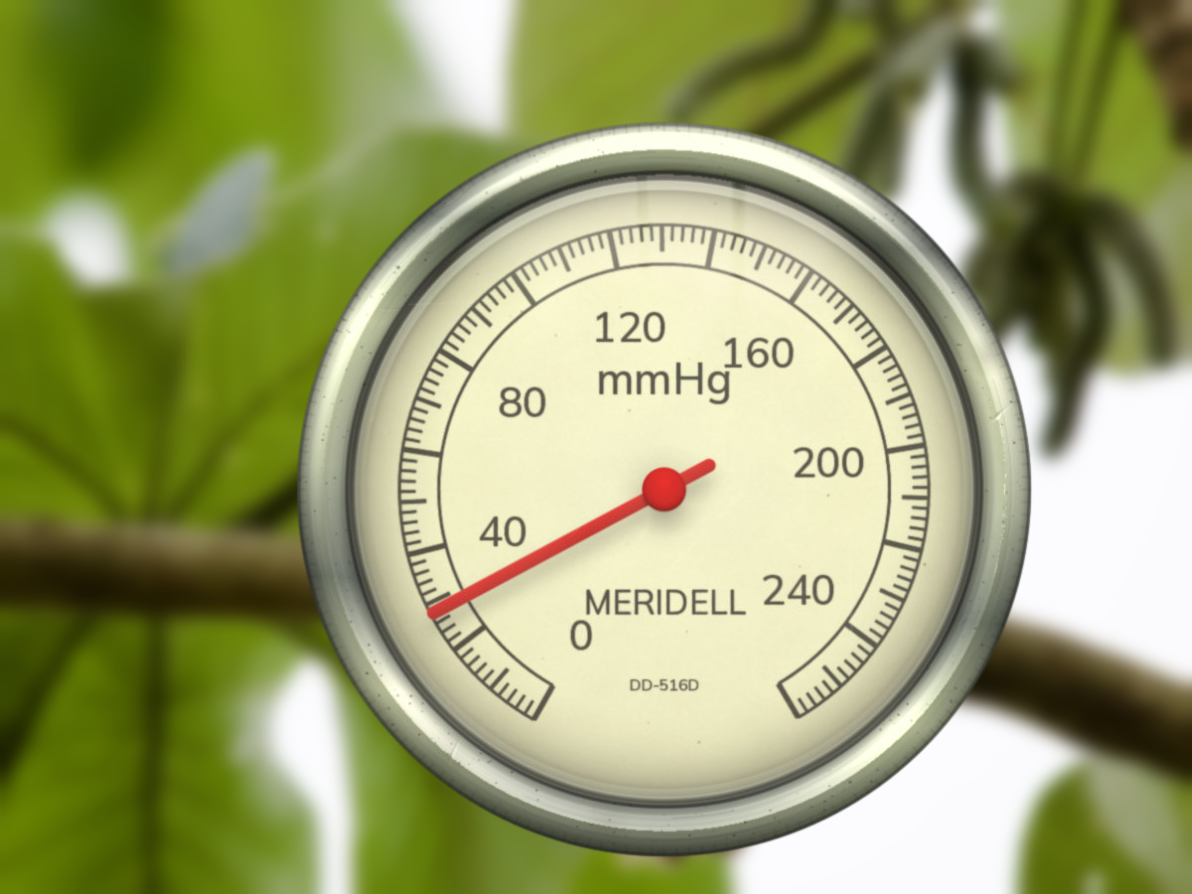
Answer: {"value": 28, "unit": "mmHg"}
